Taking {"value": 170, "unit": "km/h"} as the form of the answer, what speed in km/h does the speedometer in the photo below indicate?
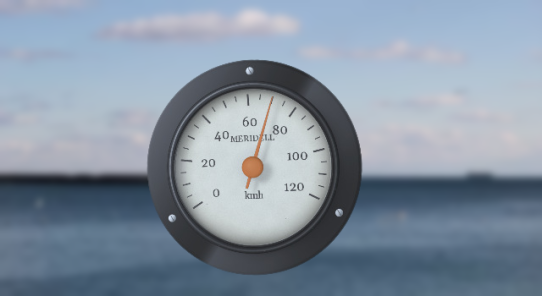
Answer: {"value": 70, "unit": "km/h"}
